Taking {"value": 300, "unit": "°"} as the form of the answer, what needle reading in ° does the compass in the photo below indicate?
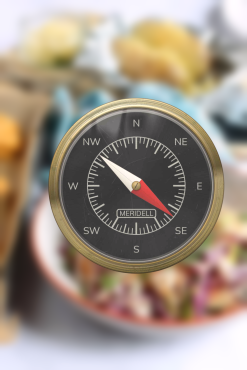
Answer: {"value": 130, "unit": "°"}
